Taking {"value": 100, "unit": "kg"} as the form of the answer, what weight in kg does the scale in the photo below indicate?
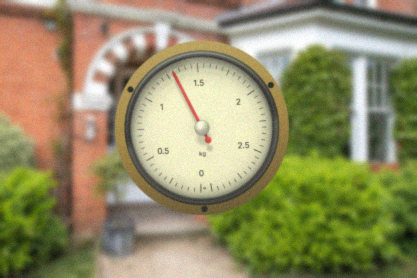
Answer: {"value": 1.3, "unit": "kg"}
